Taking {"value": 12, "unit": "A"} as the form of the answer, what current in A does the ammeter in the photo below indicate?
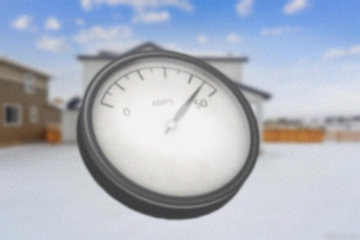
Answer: {"value": 45, "unit": "A"}
